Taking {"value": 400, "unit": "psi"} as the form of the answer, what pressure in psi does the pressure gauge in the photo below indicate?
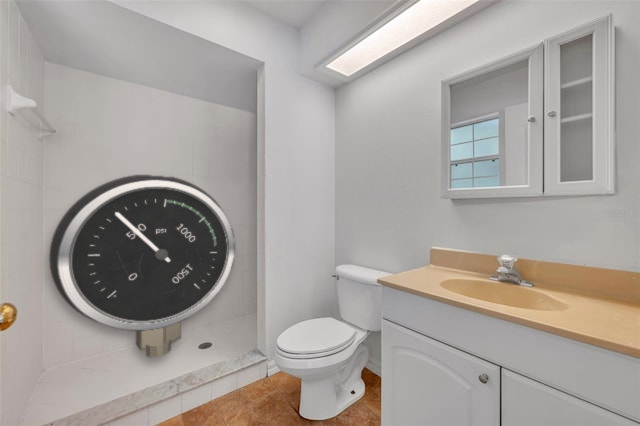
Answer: {"value": 500, "unit": "psi"}
